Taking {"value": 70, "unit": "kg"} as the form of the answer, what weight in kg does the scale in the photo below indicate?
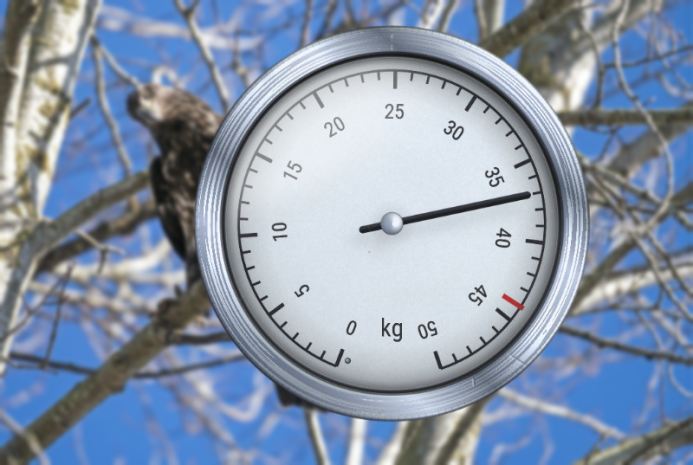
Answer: {"value": 37, "unit": "kg"}
